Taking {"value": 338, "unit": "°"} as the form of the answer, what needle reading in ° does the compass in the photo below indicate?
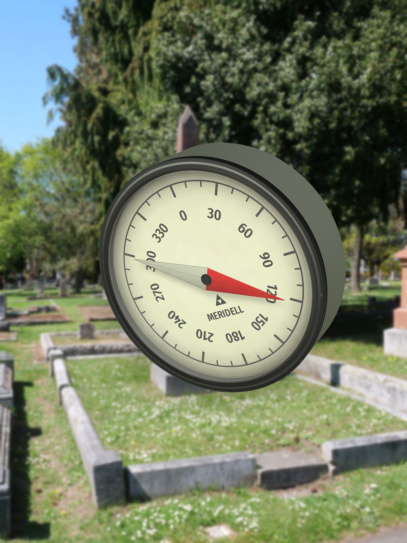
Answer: {"value": 120, "unit": "°"}
